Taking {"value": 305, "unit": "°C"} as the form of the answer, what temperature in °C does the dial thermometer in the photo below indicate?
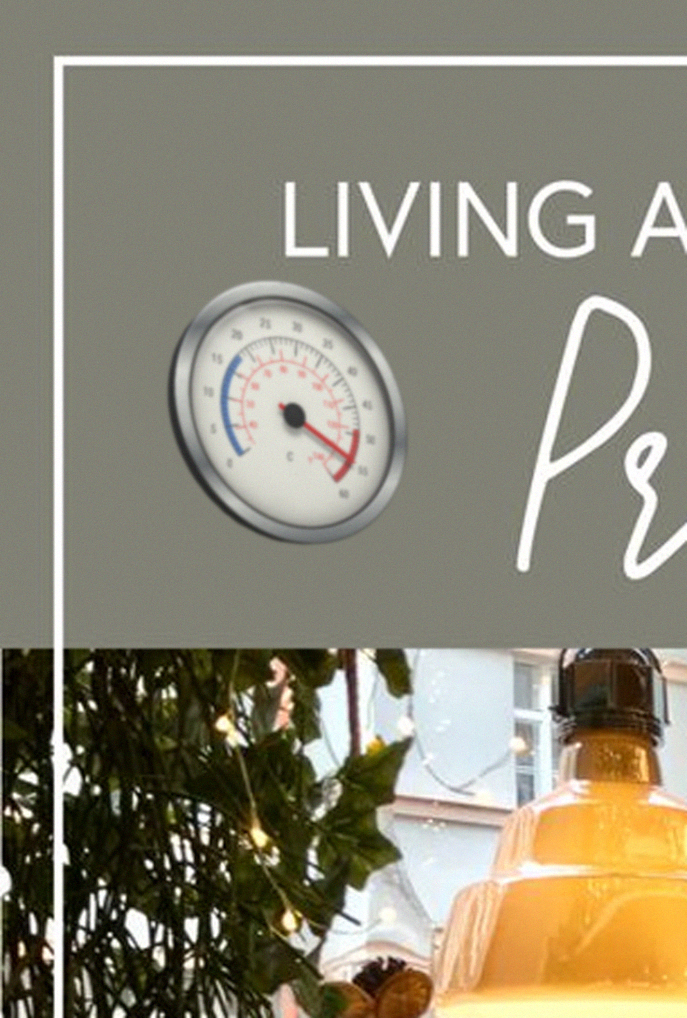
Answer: {"value": 55, "unit": "°C"}
